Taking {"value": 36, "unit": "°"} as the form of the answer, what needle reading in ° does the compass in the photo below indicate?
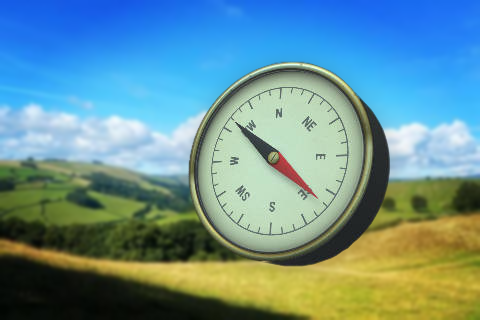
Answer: {"value": 130, "unit": "°"}
